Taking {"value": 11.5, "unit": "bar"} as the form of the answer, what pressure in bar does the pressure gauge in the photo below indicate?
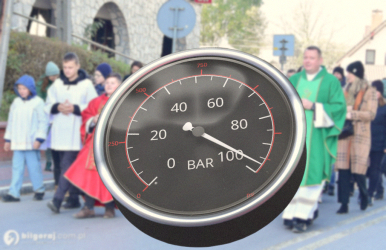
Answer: {"value": 97.5, "unit": "bar"}
